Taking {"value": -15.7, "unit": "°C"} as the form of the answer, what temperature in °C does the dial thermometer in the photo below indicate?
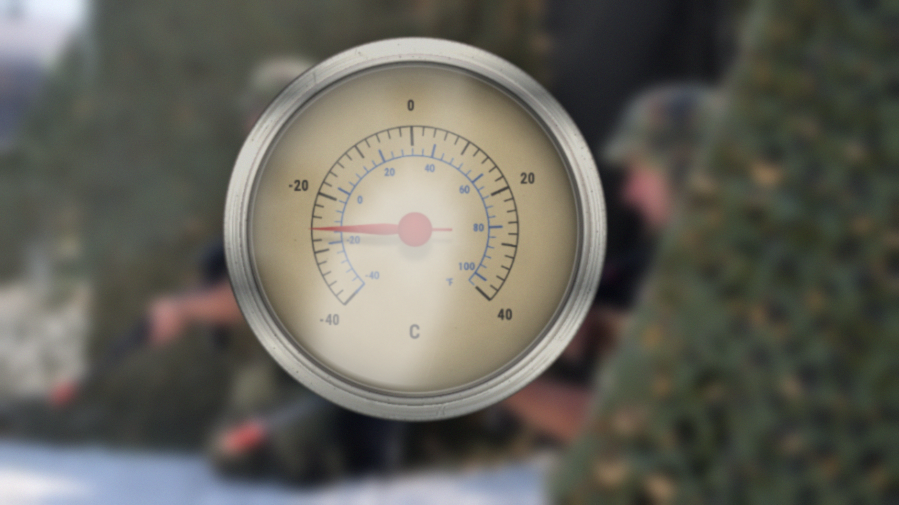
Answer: {"value": -26, "unit": "°C"}
